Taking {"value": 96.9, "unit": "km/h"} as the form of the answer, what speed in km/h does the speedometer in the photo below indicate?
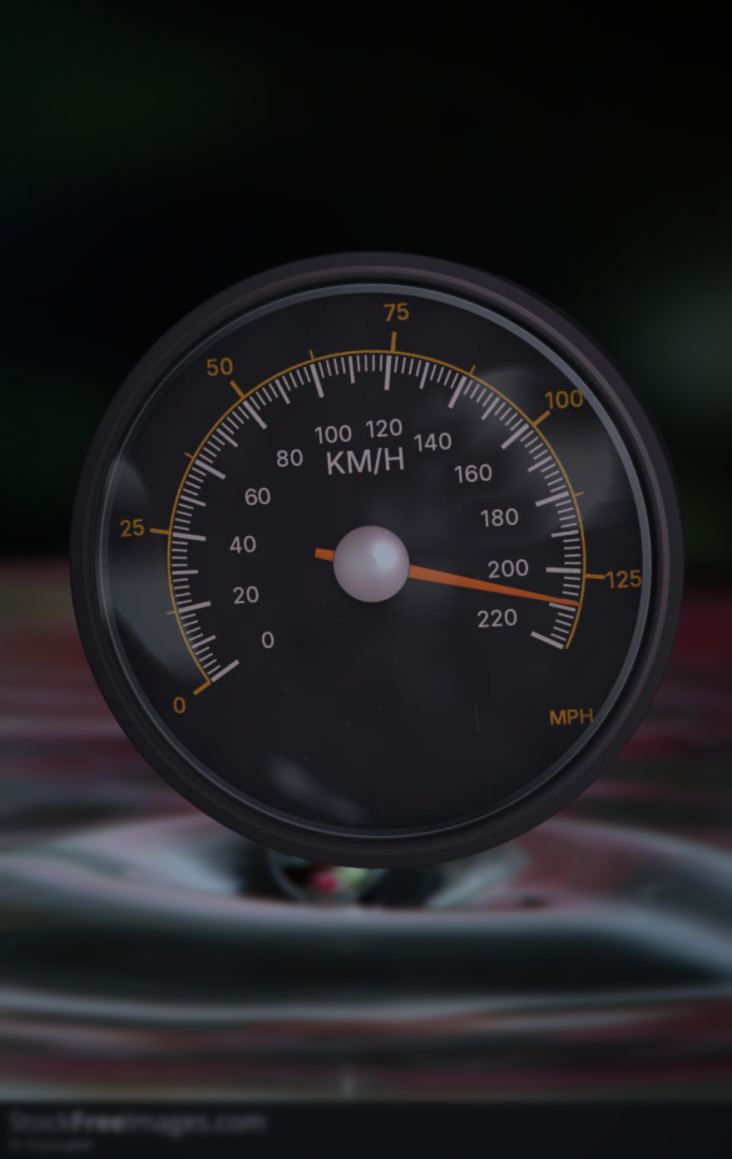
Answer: {"value": 208, "unit": "km/h"}
